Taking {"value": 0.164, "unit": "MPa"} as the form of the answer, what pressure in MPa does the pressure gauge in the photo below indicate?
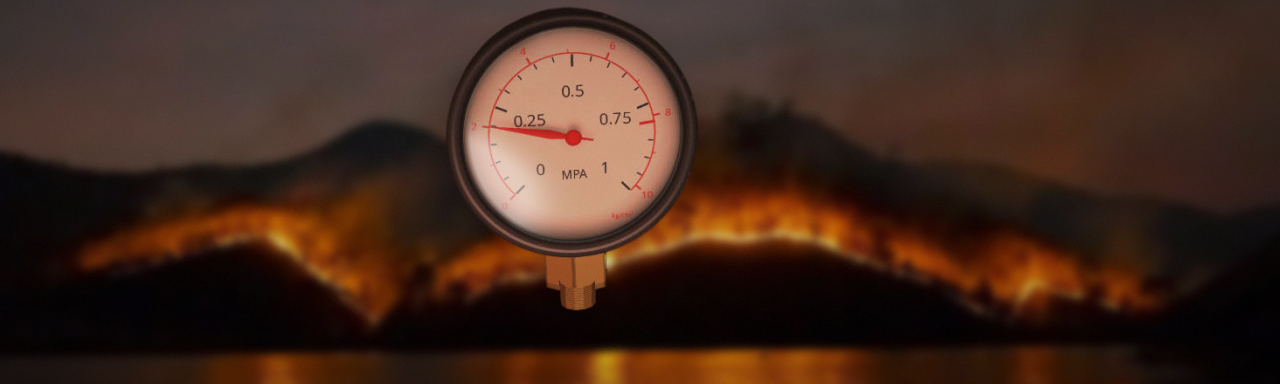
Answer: {"value": 0.2, "unit": "MPa"}
